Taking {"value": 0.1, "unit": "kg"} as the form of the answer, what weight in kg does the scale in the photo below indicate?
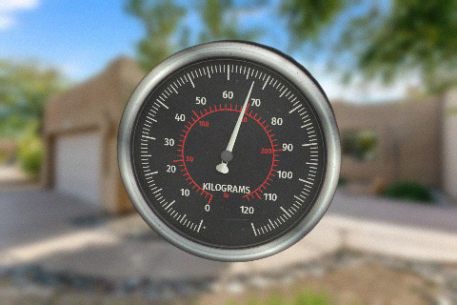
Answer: {"value": 67, "unit": "kg"}
